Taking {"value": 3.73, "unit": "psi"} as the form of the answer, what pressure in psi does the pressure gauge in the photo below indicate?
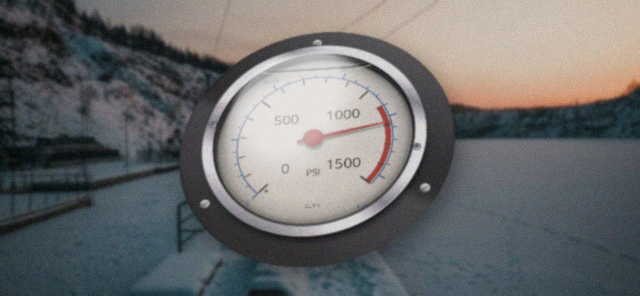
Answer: {"value": 1200, "unit": "psi"}
